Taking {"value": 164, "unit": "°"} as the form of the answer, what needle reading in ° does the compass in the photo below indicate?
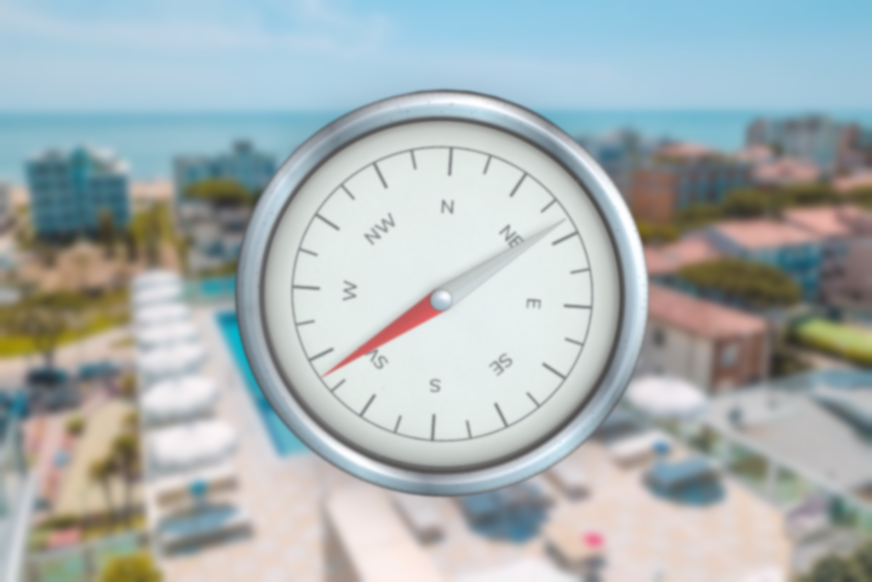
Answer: {"value": 232.5, "unit": "°"}
